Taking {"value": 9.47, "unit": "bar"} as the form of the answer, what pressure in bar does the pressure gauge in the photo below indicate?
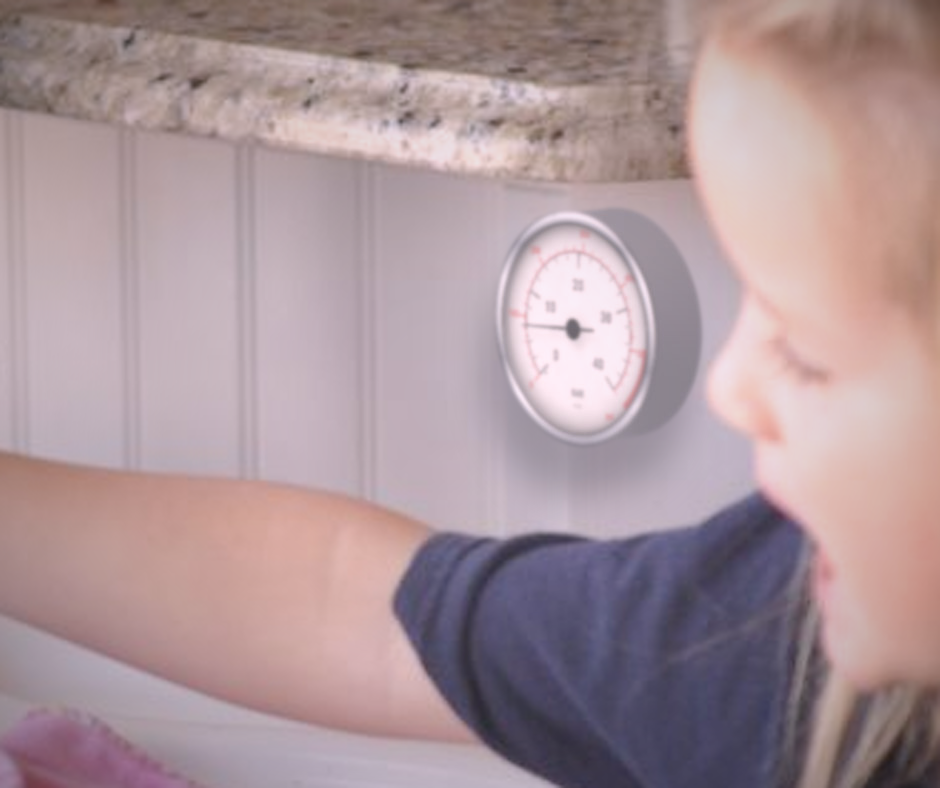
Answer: {"value": 6, "unit": "bar"}
